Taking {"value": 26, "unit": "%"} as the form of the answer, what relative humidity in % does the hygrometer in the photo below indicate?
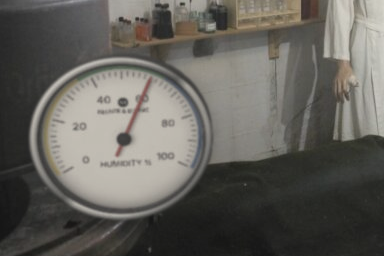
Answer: {"value": 60, "unit": "%"}
